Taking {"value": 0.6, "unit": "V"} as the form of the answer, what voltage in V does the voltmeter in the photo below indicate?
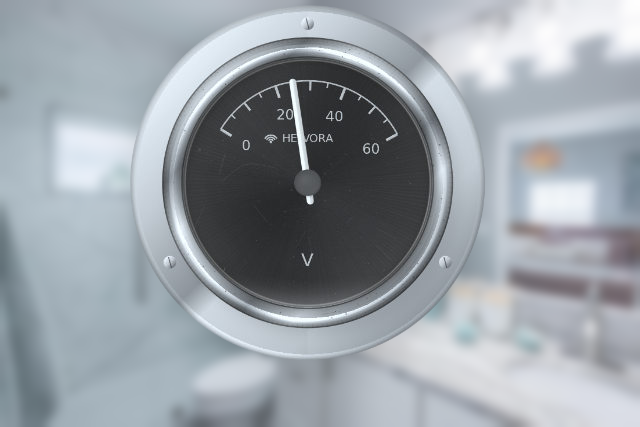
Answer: {"value": 25, "unit": "V"}
